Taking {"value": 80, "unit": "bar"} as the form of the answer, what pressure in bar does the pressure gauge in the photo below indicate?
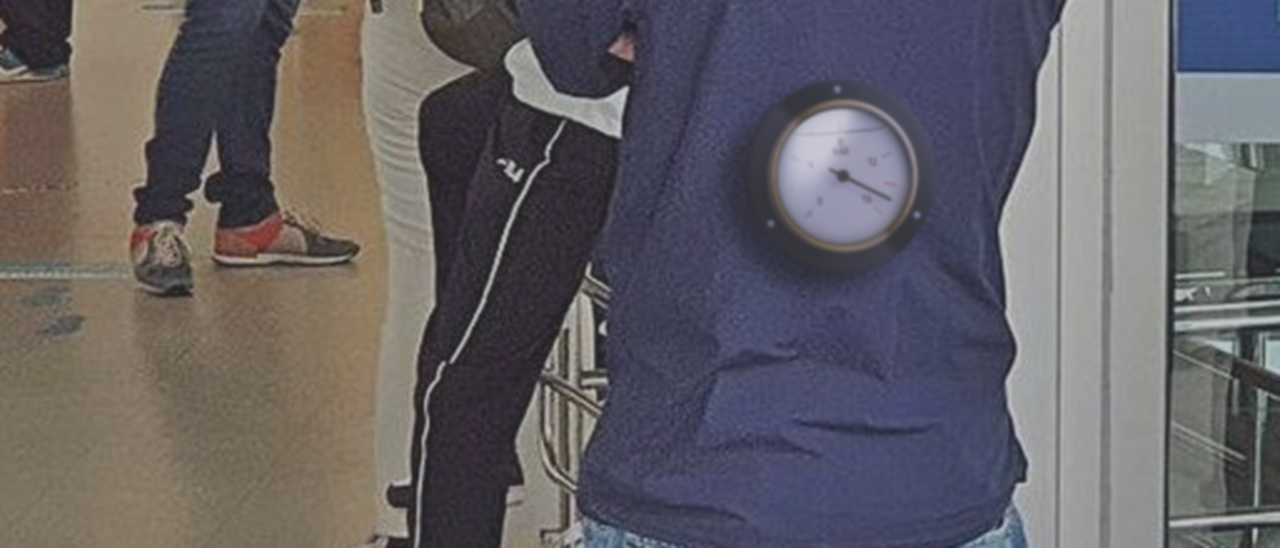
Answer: {"value": 15, "unit": "bar"}
